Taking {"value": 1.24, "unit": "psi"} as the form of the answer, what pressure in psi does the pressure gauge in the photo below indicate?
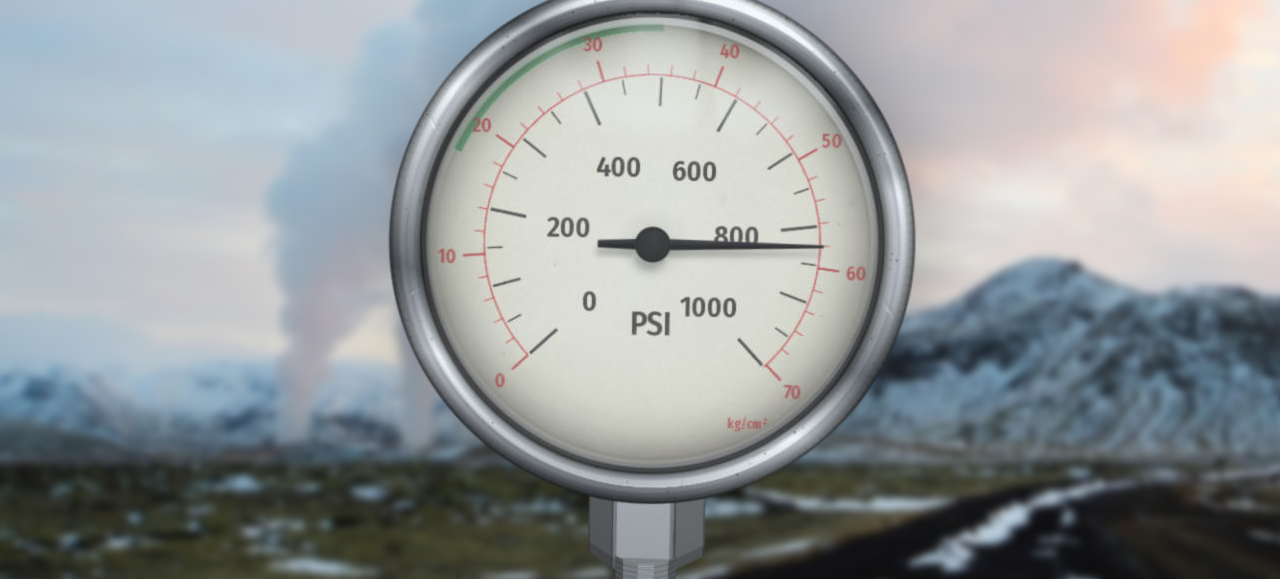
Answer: {"value": 825, "unit": "psi"}
